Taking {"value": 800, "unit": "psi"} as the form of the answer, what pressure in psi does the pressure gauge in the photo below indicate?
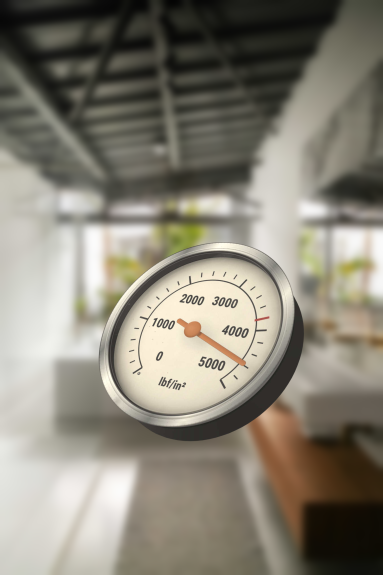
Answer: {"value": 4600, "unit": "psi"}
